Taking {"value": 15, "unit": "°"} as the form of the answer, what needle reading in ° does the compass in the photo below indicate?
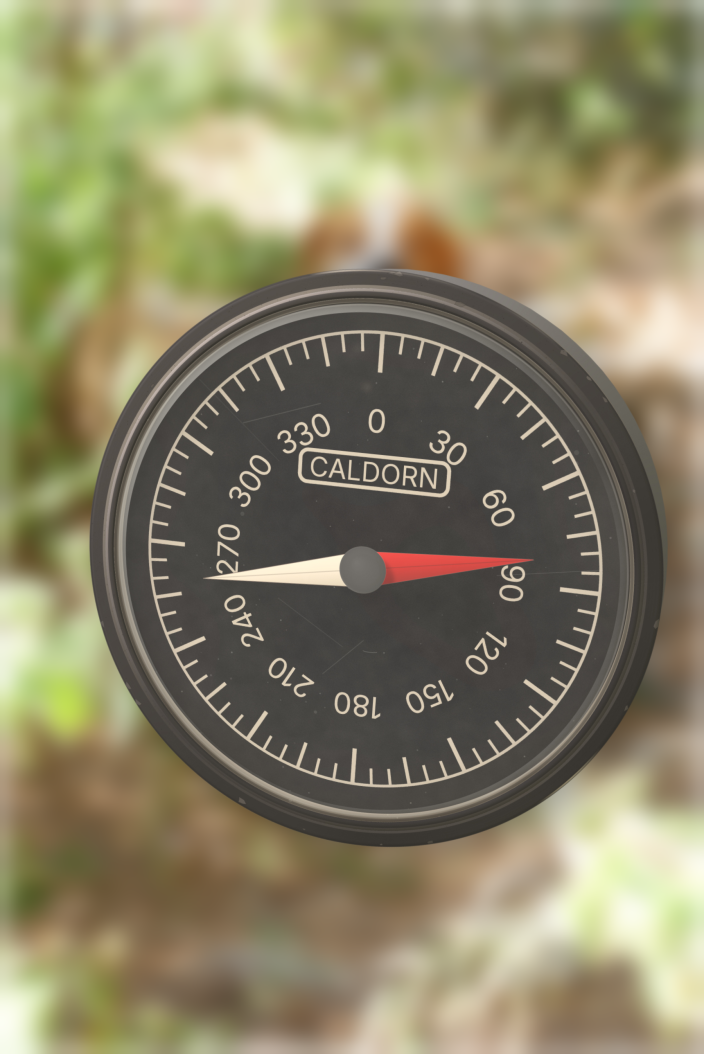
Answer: {"value": 80, "unit": "°"}
